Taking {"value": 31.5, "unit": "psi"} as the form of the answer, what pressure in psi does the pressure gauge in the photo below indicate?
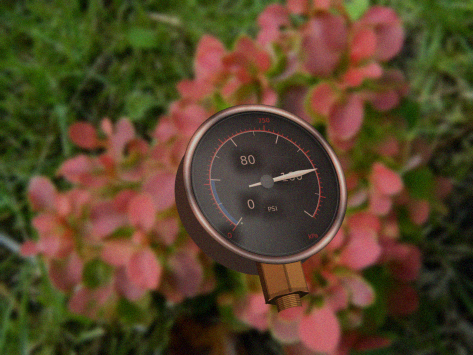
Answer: {"value": 160, "unit": "psi"}
